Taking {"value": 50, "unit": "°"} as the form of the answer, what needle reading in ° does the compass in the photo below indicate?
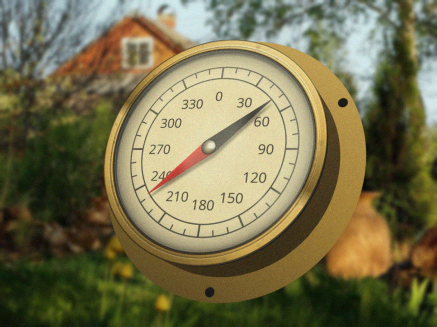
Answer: {"value": 230, "unit": "°"}
